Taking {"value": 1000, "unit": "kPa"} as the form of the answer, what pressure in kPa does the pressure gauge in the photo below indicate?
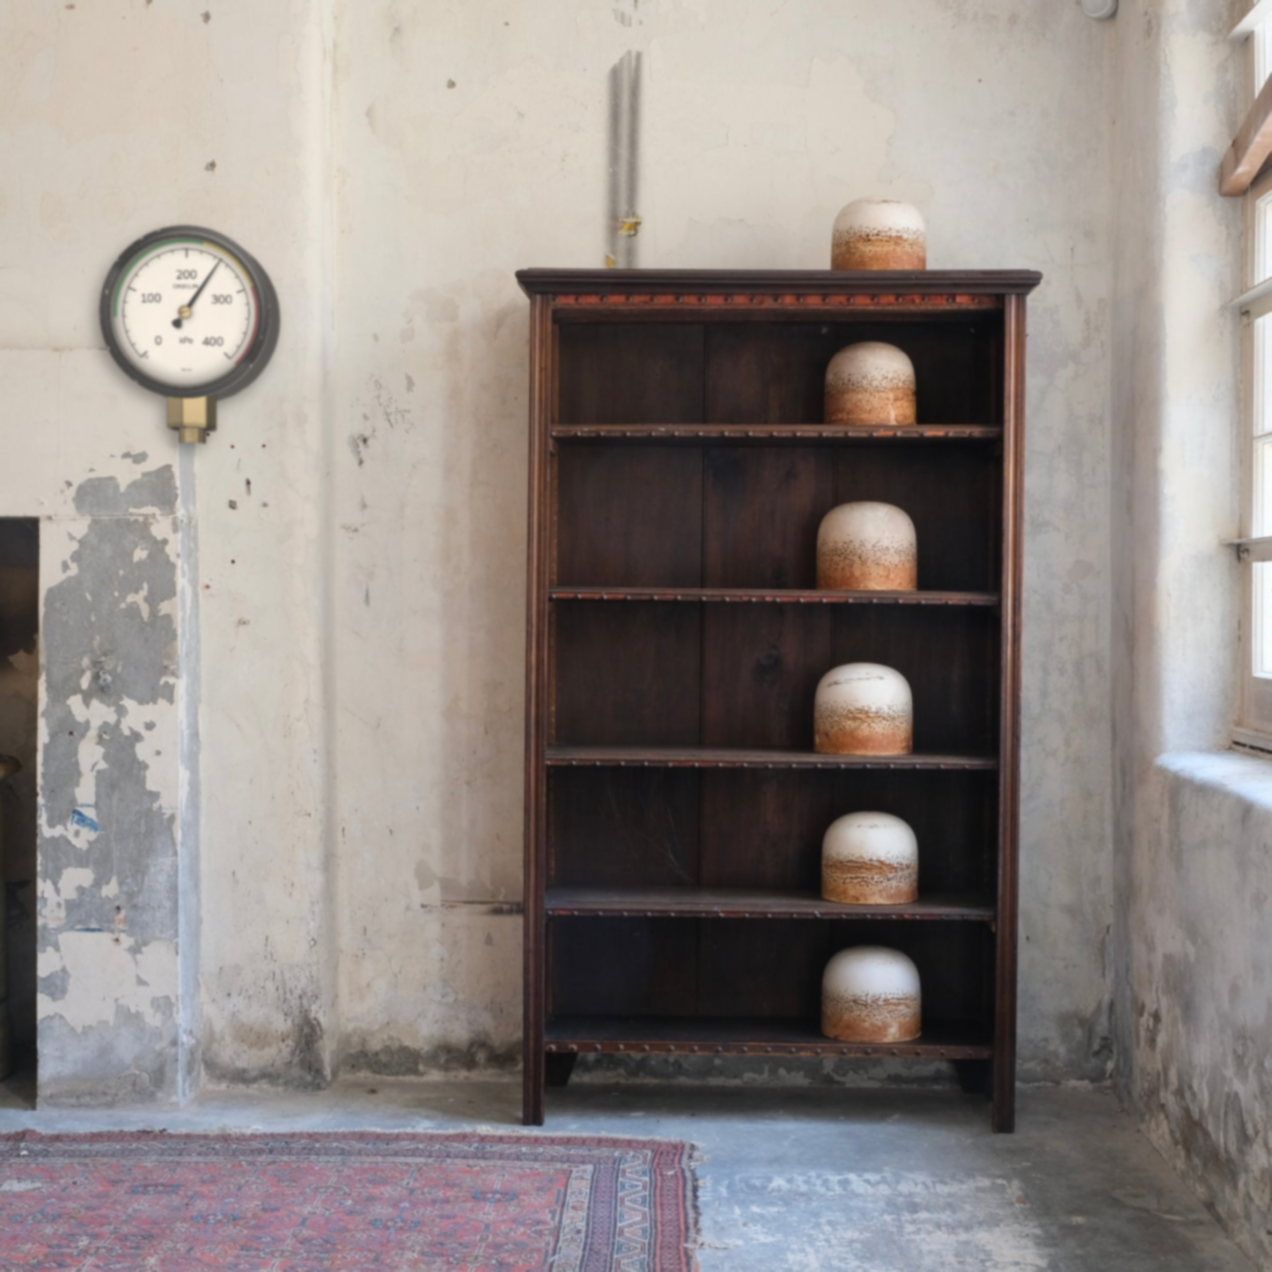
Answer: {"value": 250, "unit": "kPa"}
